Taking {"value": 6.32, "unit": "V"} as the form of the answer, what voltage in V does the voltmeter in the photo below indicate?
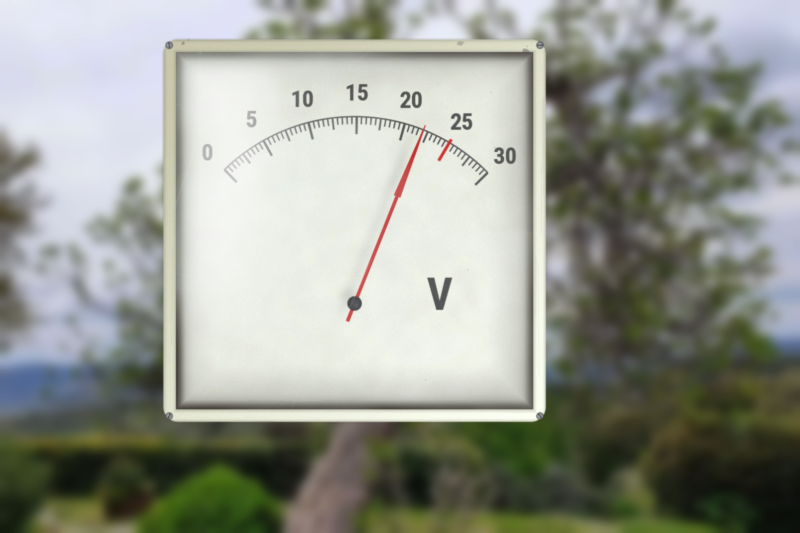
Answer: {"value": 22, "unit": "V"}
